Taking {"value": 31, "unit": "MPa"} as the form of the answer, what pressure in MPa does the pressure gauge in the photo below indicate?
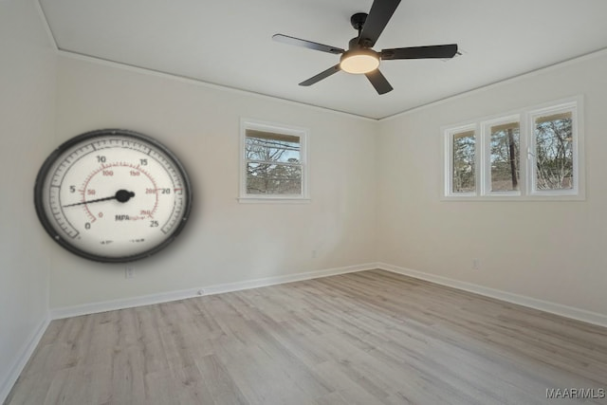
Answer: {"value": 3, "unit": "MPa"}
